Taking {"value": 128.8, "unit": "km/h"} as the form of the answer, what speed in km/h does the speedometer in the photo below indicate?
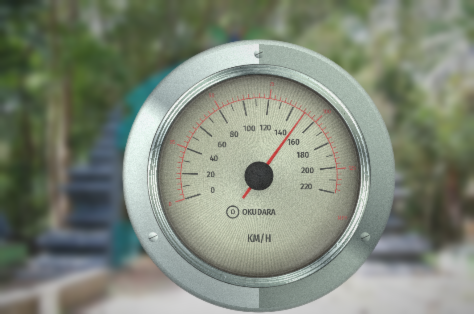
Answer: {"value": 150, "unit": "km/h"}
